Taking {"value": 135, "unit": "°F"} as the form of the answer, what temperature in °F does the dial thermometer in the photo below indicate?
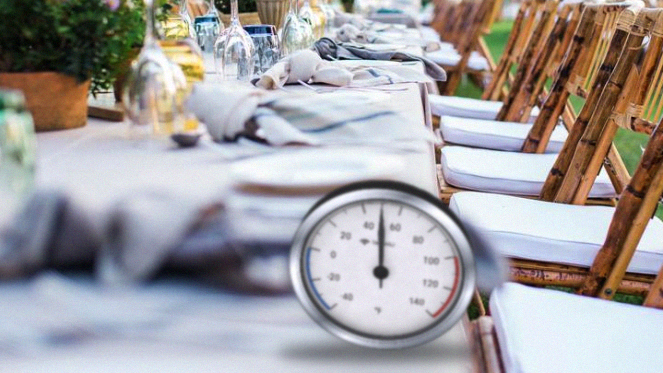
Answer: {"value": 50, "unit": "°F"}
